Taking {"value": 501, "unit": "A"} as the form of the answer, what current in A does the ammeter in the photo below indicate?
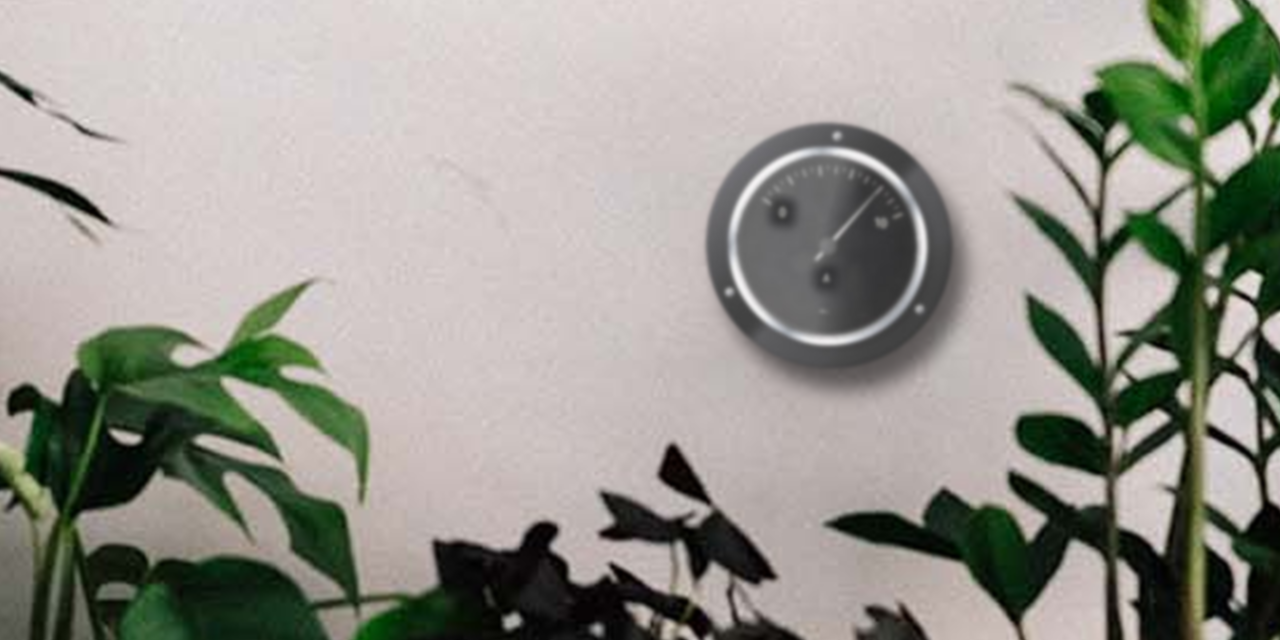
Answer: {"value": 8, "unit": "A"}
